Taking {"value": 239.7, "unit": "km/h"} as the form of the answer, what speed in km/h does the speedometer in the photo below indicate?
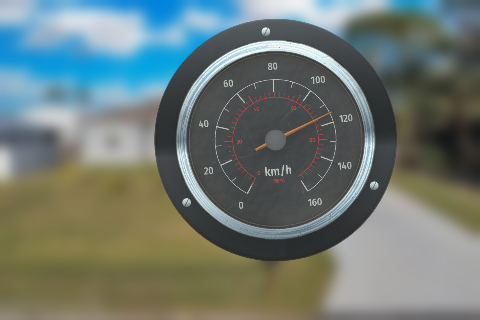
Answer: {"value": 115, "unit": "km/h"}
